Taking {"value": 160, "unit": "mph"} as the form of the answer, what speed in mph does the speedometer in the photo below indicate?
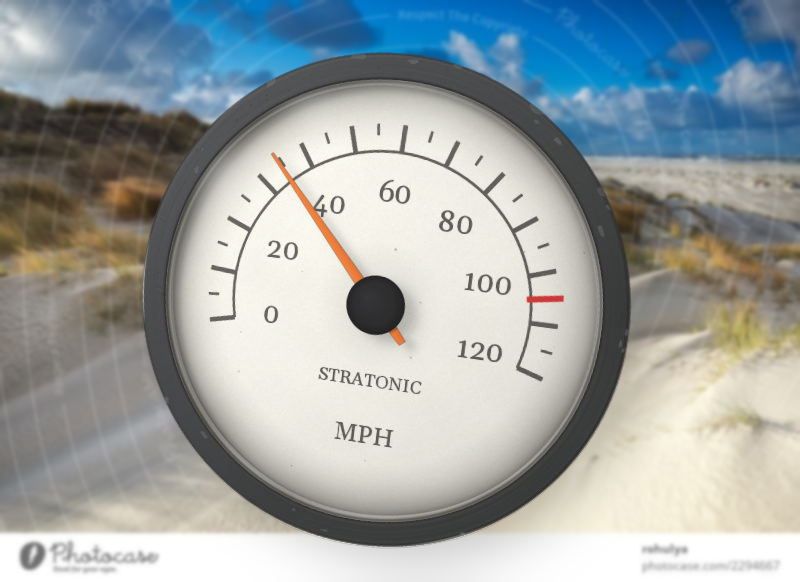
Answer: {"value": 35, "unit": "mph"}
